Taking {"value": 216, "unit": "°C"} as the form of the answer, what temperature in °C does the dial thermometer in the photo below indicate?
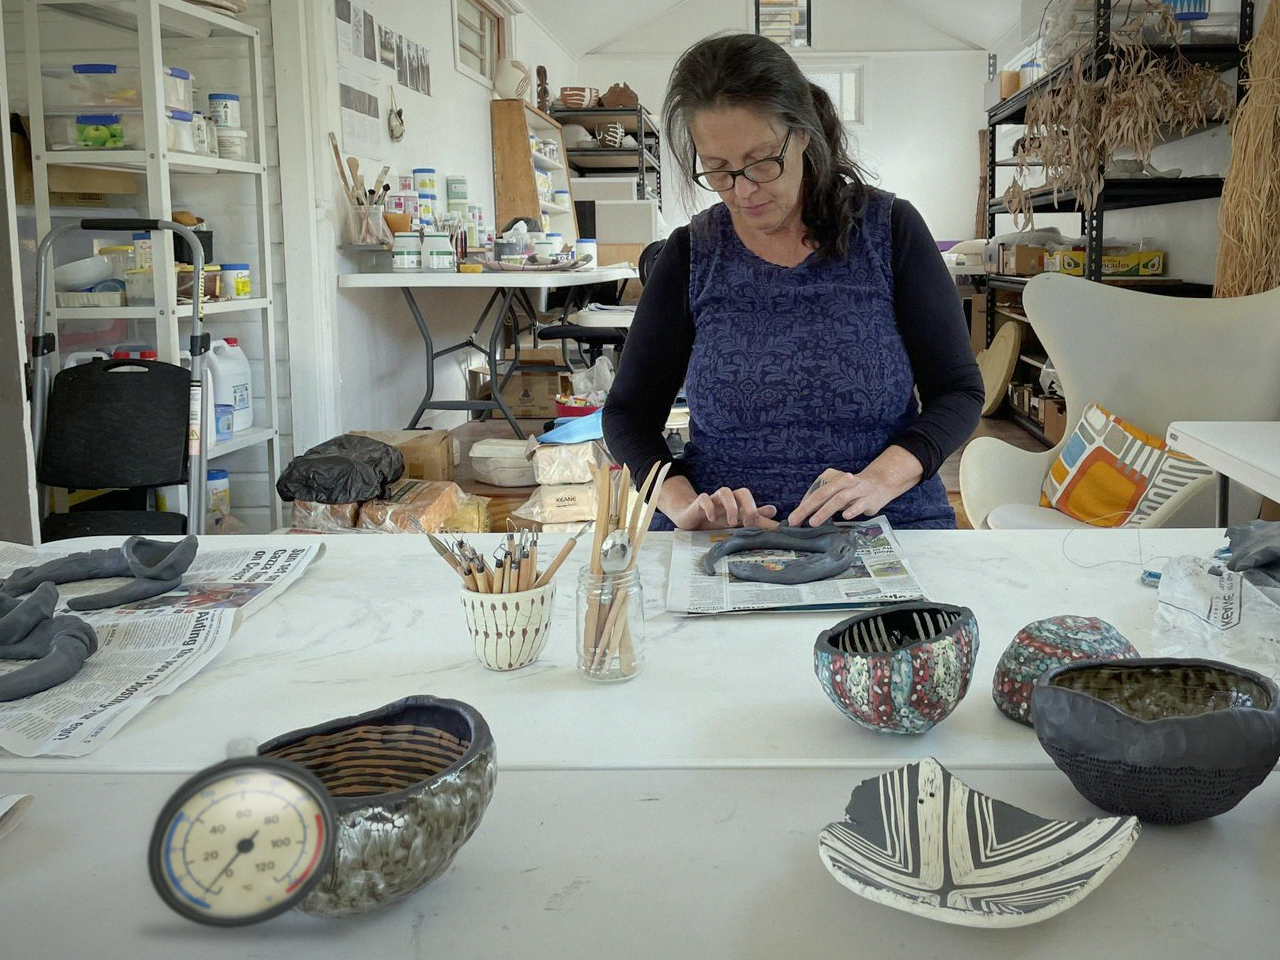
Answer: {"value": 5, "unit": "°C"}
